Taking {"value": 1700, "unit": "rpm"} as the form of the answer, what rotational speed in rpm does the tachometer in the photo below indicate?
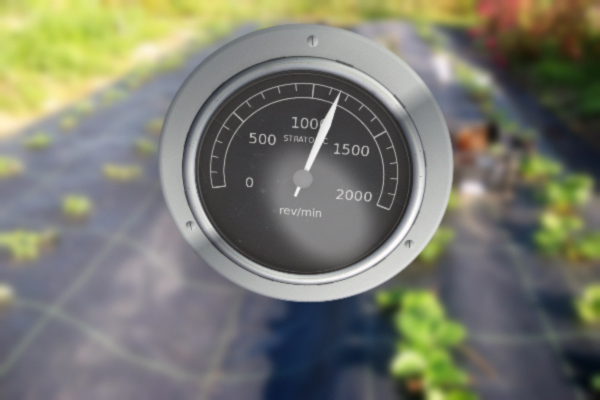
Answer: {"value": 1150, "unit": "rpm"}
